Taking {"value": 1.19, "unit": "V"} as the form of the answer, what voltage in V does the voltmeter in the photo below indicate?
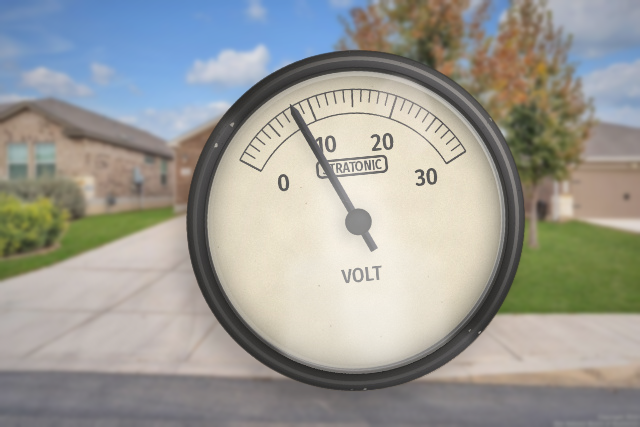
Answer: {"value": 8, "unit": "V"}
